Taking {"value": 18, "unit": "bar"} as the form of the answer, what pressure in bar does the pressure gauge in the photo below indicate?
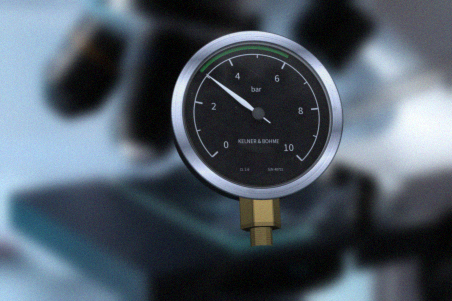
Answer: {"value": 3, "unit": "bar"}
